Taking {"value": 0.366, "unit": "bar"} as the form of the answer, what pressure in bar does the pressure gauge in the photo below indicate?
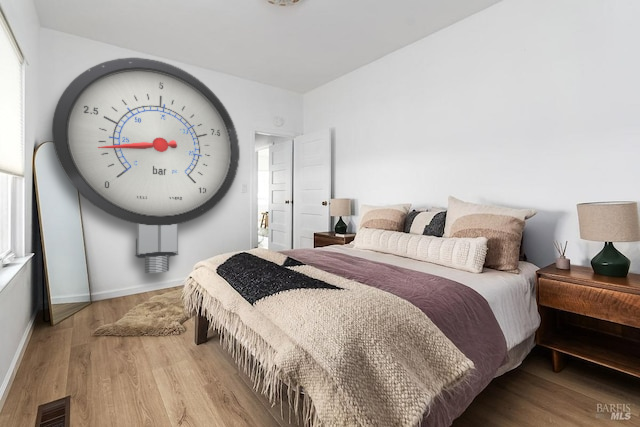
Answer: {"value": 1.25, "unit": "bar"}
